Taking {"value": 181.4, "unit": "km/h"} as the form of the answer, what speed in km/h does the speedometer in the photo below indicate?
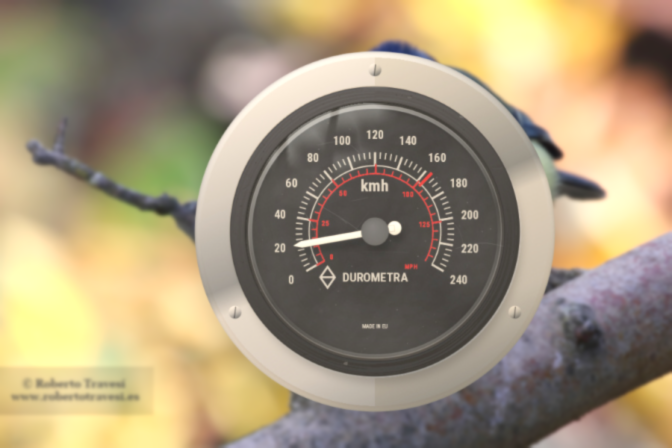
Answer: {"value": 20, "unit": "km/h"}
